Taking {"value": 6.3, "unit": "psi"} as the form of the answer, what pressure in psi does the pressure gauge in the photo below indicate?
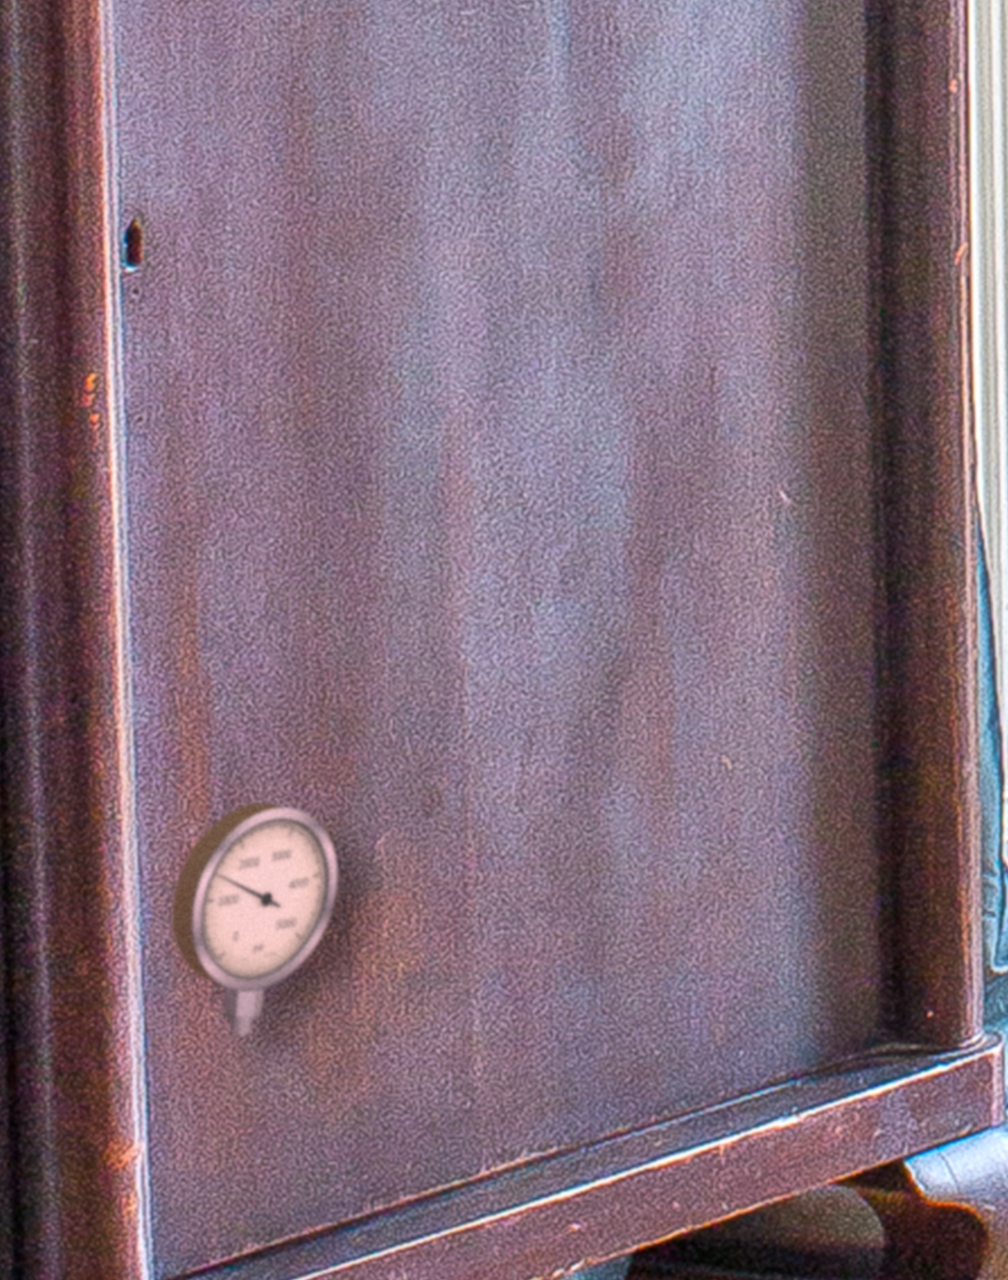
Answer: {"value": 1400, "unit": "psi"}
